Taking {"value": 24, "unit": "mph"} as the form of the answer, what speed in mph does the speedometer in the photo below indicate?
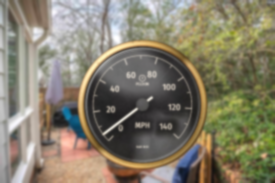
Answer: {"value": 5, "unit": "mph"}
